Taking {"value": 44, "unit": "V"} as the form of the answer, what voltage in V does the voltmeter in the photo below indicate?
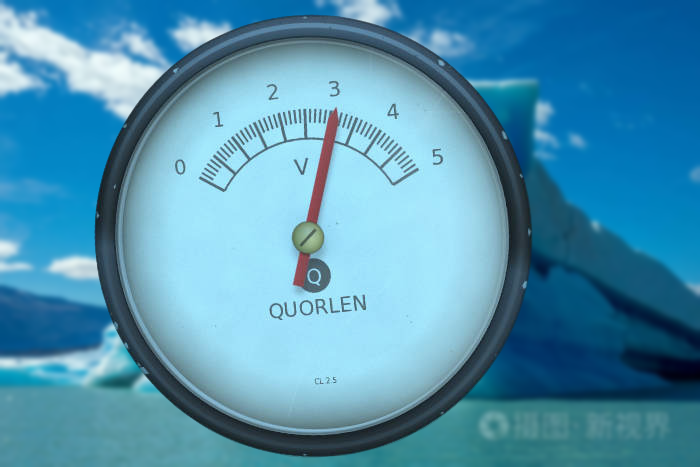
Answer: {"value": 3.1, "unit": "V"}
